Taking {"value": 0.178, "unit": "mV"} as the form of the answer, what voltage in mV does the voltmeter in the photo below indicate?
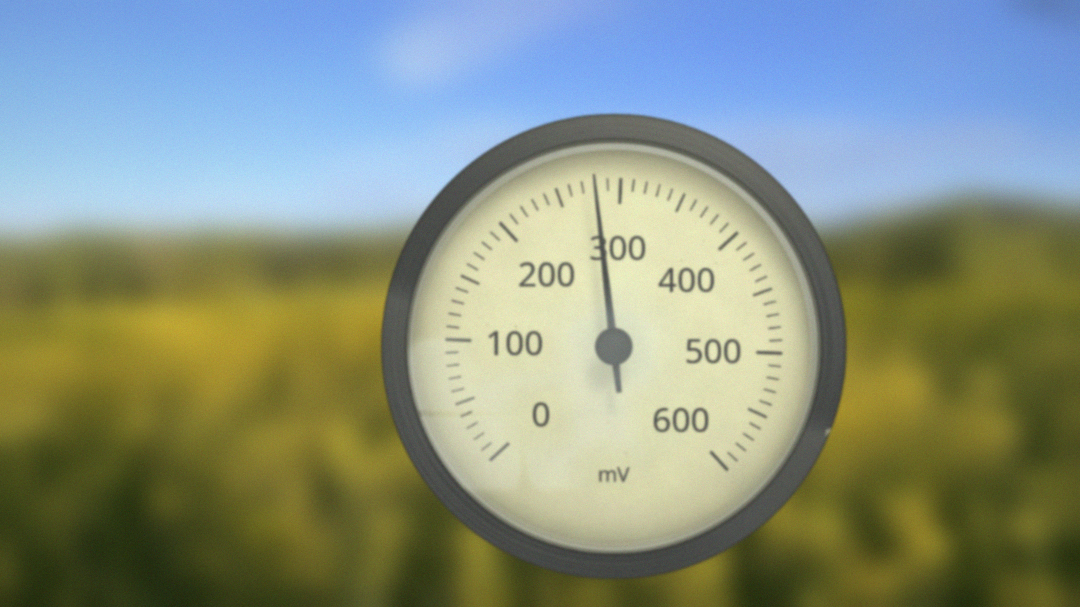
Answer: {"value": 280, "unit": "mV"}
